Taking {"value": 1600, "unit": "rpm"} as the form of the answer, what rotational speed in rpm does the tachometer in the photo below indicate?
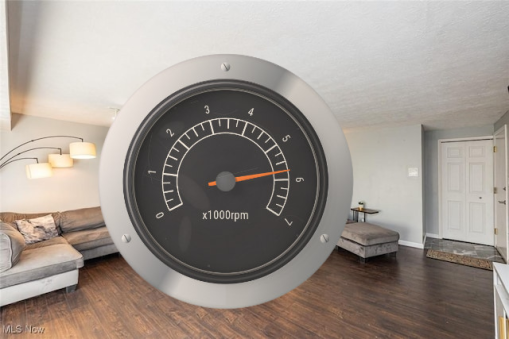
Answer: {"value": 5750, "unit": "rpm"}
